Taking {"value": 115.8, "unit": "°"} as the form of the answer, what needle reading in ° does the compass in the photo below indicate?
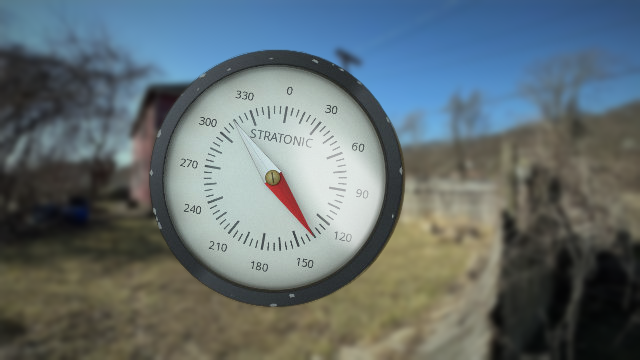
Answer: {"value": 135, "unit": "°"}
